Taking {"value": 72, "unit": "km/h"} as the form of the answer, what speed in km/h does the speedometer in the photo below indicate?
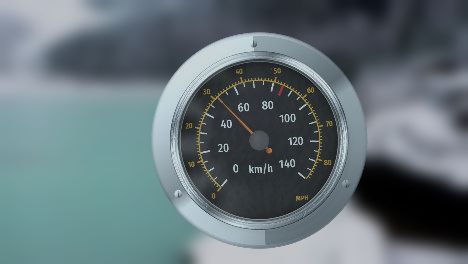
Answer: {"value": 50, "unit": "km/h"}
